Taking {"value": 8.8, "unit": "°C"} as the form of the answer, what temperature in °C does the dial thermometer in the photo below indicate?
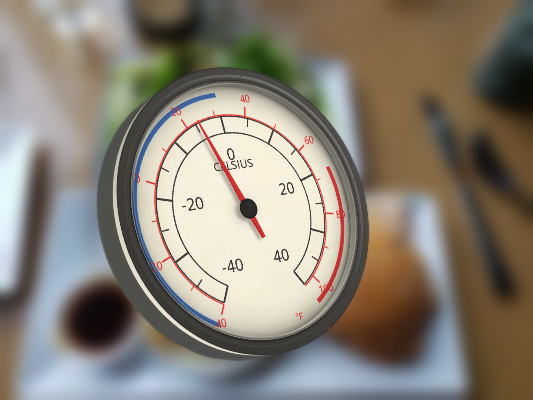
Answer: {"value": -5, "unit": "°C"}
